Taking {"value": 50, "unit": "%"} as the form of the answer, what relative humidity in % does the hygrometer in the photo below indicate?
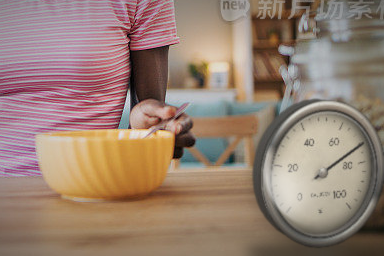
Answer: {"value": 72, "unit": "%"}
